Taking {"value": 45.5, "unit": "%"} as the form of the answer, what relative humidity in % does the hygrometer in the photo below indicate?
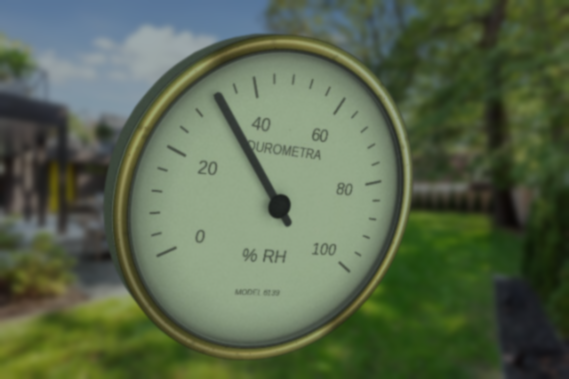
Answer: {"value": 32, "unit": "%"}
